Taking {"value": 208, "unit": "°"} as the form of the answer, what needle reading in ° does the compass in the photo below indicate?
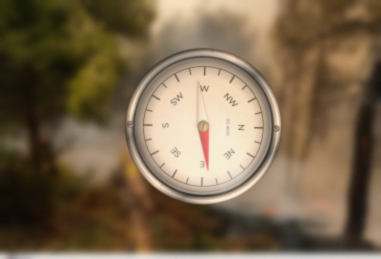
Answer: {"value": 82.5, "unit": "°"}
